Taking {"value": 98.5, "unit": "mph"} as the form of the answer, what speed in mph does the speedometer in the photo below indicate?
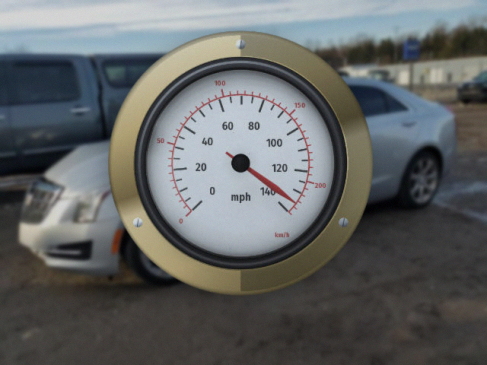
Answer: {"value": 135, "unit": "mph"}
